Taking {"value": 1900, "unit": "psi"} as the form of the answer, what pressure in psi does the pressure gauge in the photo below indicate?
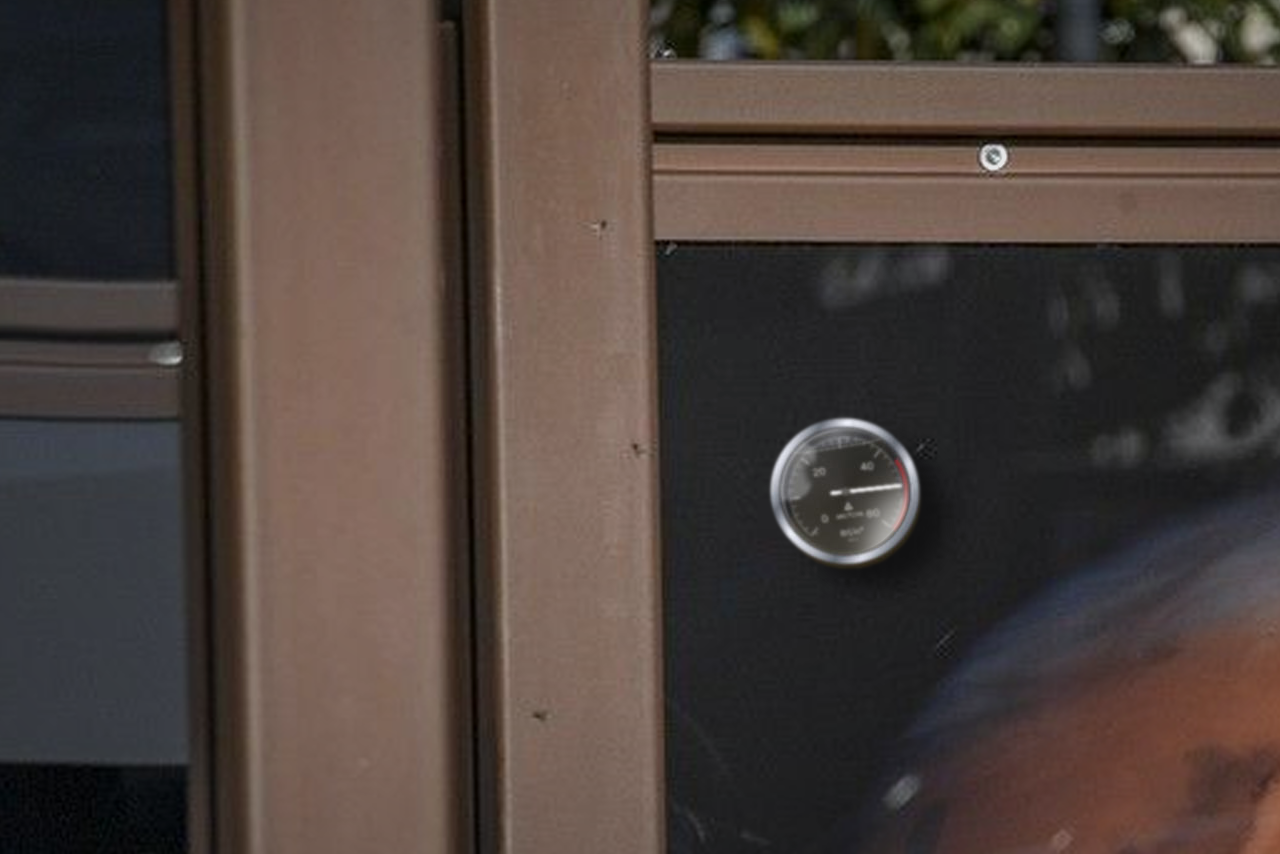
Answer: {"value": 50, "unit": "psi"}
